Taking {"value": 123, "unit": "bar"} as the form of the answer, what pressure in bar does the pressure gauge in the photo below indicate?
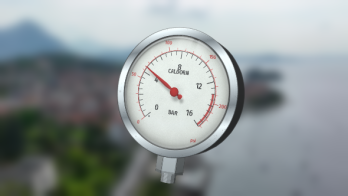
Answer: {"value": 4.5, "unit": "bar"}
